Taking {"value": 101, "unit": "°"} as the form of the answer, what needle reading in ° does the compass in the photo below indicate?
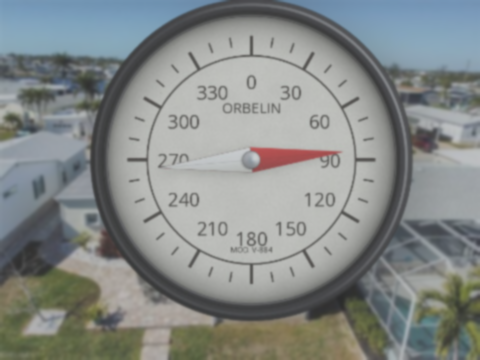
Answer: {"value": 85, "unit": "°"}
